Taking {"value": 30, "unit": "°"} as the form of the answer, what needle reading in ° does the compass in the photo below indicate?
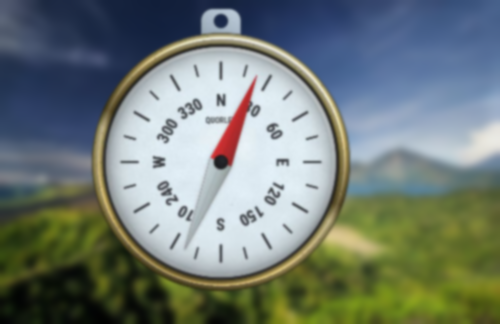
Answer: {"value": 22.5, "unit": "°"}
